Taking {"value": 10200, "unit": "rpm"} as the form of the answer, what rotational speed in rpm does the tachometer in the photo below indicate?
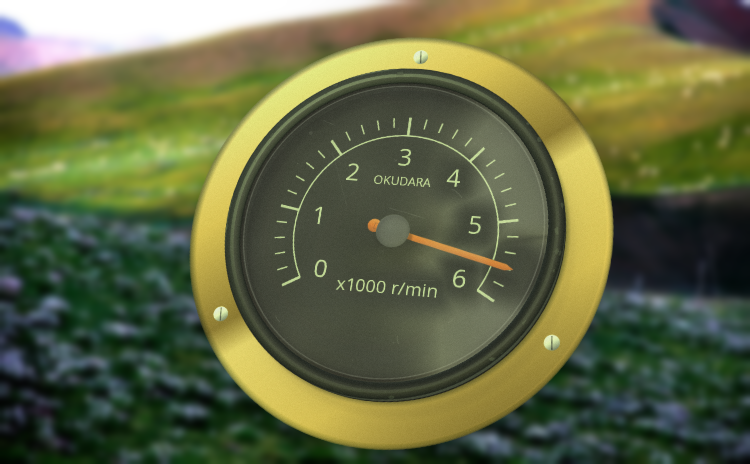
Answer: {"value": 5600, "unit": "rpm"}
